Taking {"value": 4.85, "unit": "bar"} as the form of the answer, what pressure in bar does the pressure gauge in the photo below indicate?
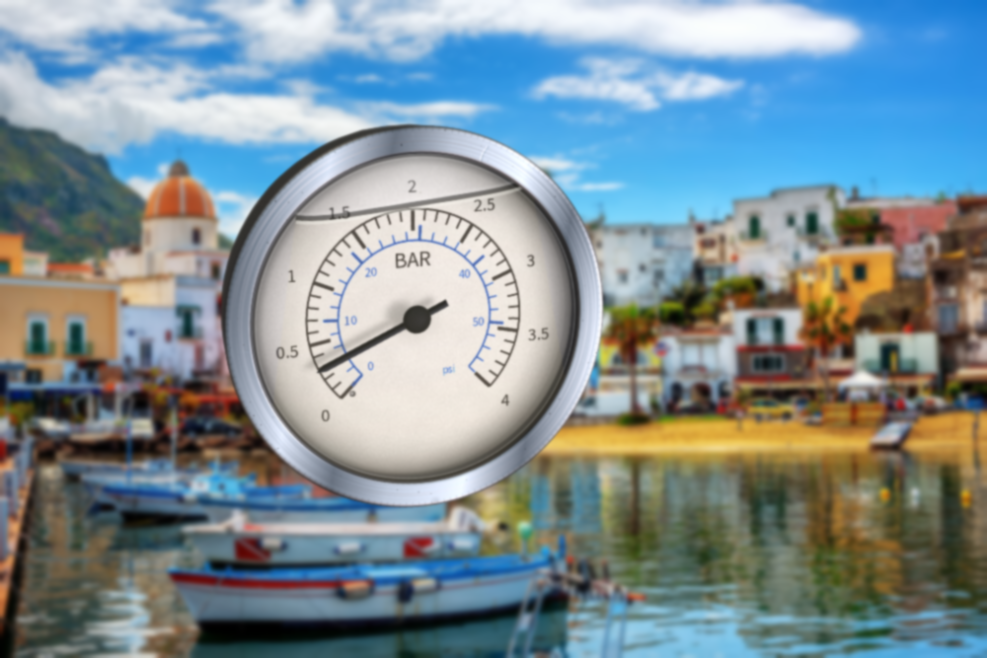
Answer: {"value": 0.3, "unit": "bar"}
